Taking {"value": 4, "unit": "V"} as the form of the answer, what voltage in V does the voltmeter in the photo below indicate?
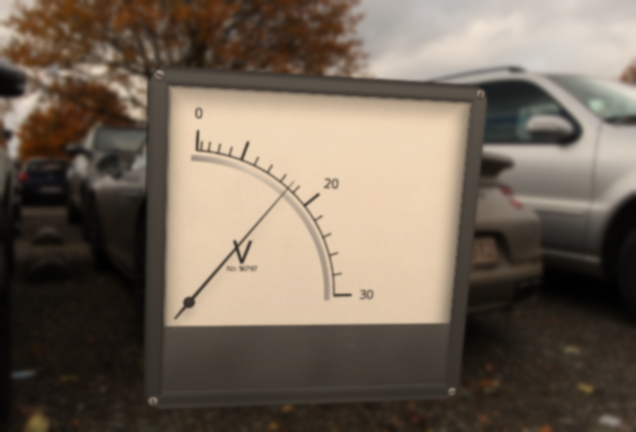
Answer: {"value": 17, "unit": "V"}
